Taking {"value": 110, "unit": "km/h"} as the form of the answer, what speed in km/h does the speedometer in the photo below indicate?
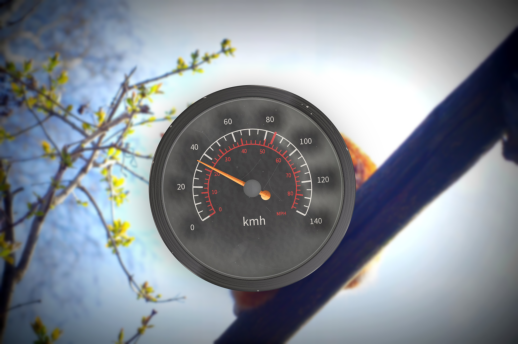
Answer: {"value": 35, "unit": "km/h"}
